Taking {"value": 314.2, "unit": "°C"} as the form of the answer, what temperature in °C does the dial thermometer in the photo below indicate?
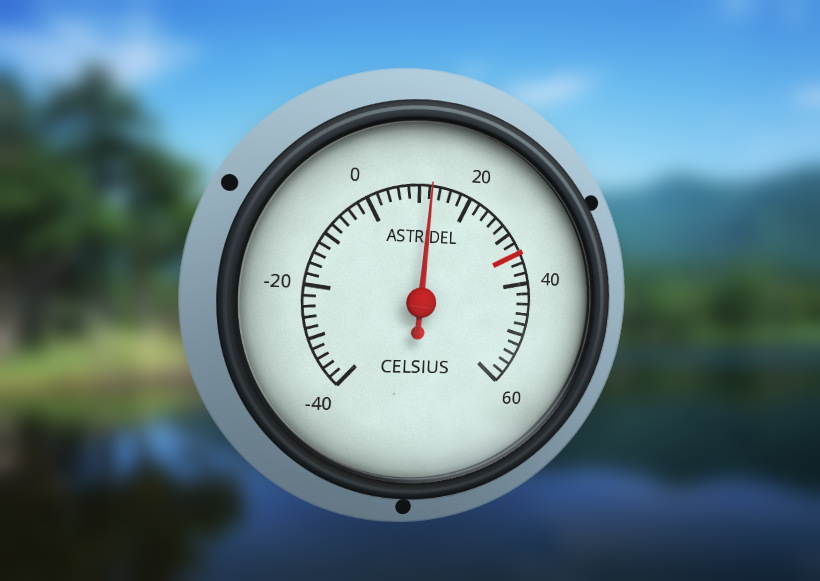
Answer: {"value": 12, "unit": "°C"}
